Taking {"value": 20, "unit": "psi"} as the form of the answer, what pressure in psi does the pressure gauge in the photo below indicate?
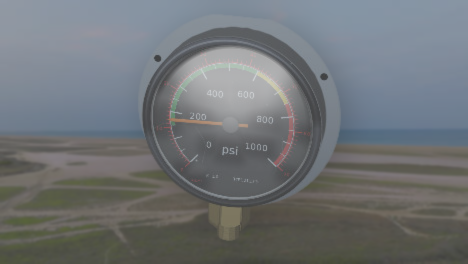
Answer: {"value": 175, "unit": "psi"}
